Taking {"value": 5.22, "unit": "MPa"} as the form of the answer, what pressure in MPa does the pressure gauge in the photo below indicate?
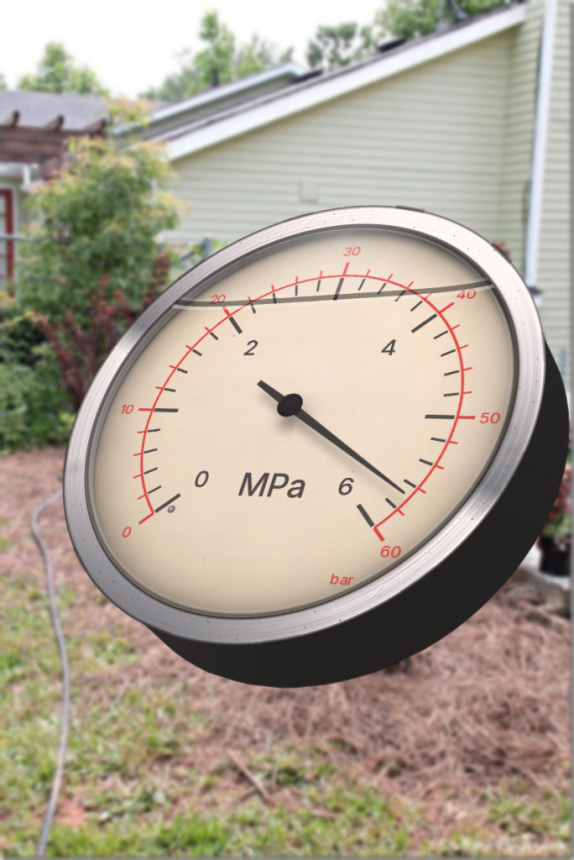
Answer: {"value": 5.7, "unit": "MPa"}
